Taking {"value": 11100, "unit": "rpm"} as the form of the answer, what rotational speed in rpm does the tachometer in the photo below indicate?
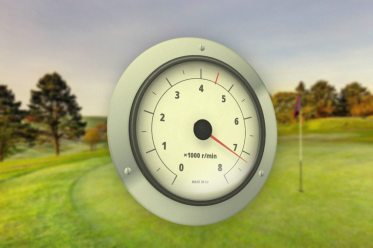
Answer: {"value": 7250, "unit": "rpm"}
